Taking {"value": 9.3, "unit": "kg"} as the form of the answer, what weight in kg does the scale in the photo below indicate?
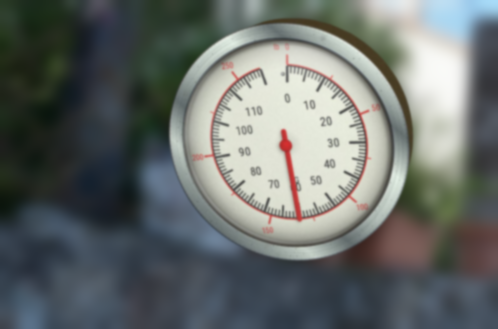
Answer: {"value": 60, "unit": "kg"}
